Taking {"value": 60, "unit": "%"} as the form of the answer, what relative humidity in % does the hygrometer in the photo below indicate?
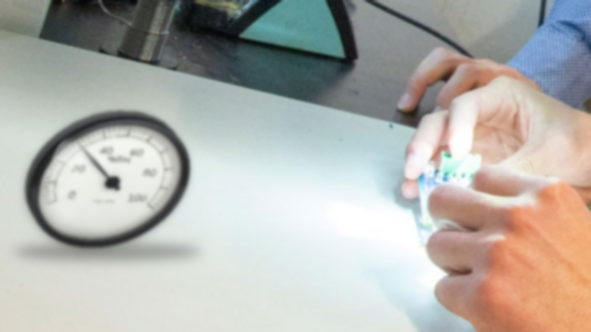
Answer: {"value": 30, "unit": "%"}
